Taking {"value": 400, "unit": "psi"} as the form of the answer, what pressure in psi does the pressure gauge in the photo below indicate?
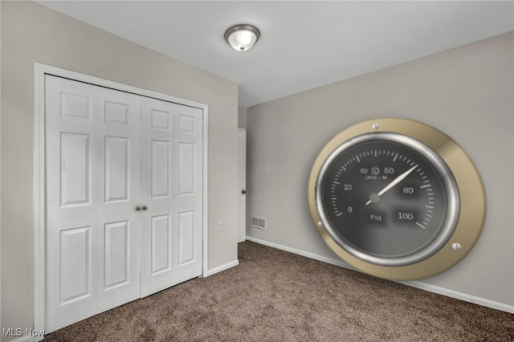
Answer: {"value": 70, "unit": "psi"}
